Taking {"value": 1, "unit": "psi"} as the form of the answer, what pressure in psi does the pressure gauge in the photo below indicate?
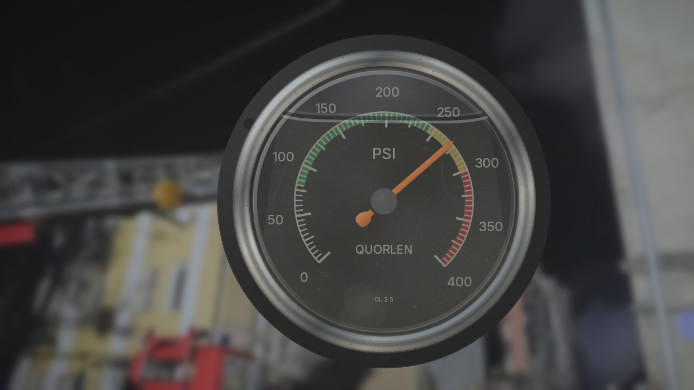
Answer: {"value": 270, "unit": "psi"}
